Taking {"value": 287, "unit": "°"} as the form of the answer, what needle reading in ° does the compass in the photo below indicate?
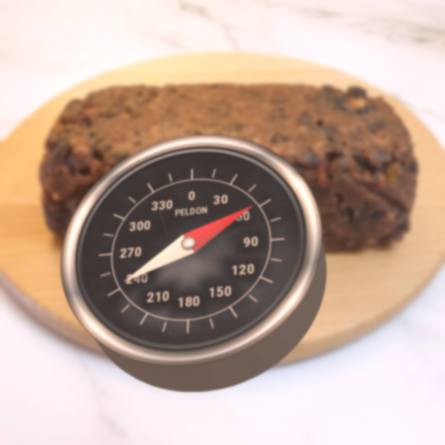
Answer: {"value": 60, "unit": "°"}
